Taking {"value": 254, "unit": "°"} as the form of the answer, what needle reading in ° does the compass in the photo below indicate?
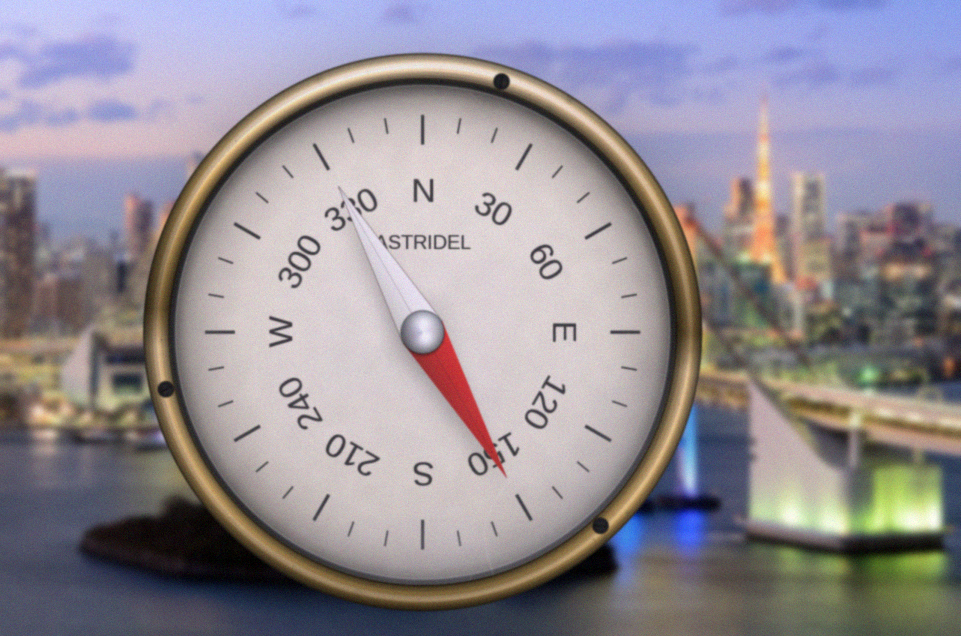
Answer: {"value": 150, "unit": "°"}
